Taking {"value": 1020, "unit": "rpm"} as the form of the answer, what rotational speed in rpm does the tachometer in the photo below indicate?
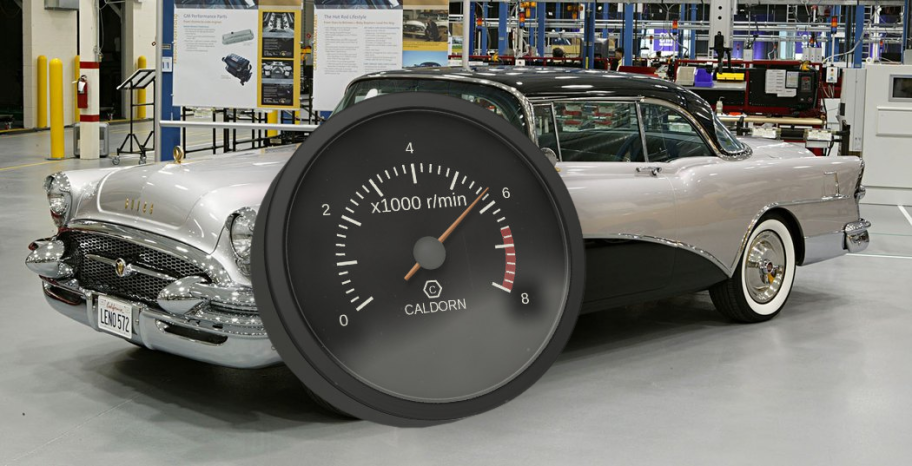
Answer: {"value": 5700, "unit": "rpm"}
